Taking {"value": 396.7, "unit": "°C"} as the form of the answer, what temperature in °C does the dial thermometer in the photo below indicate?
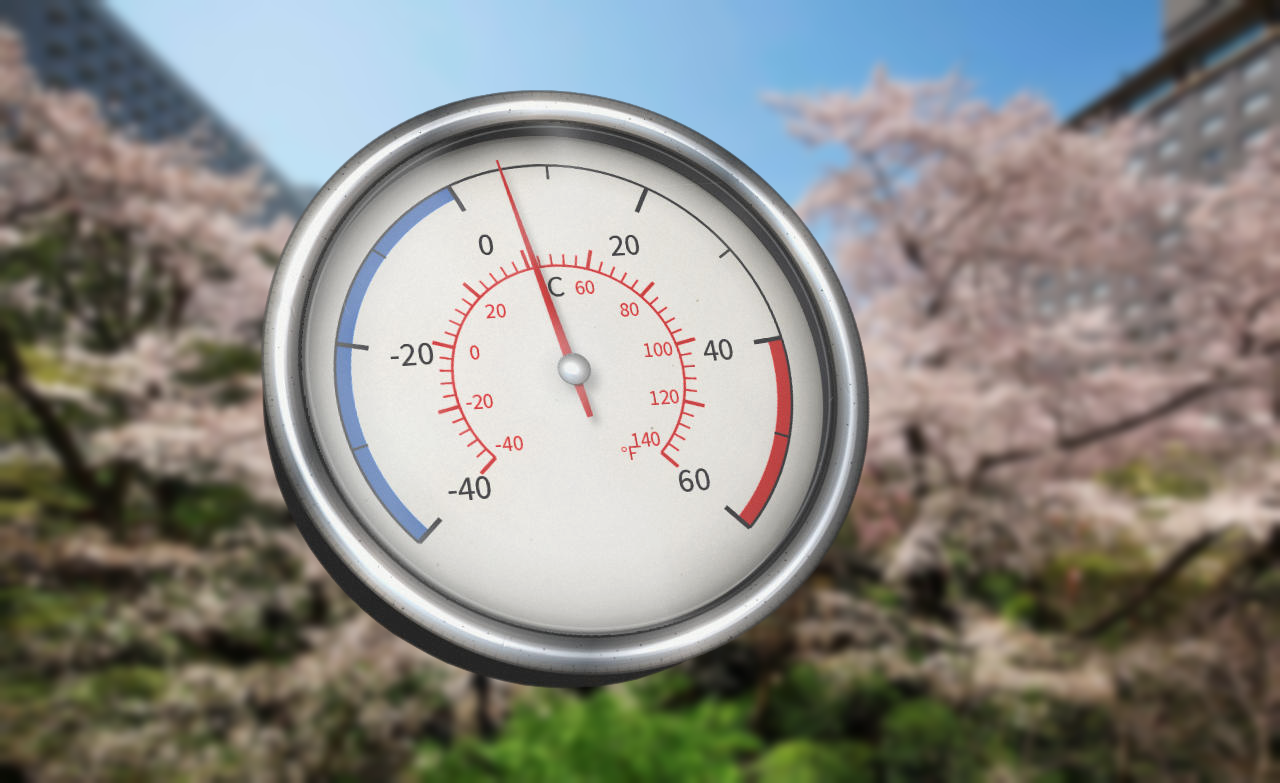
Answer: {"value": 5, "unit": "°C"}
